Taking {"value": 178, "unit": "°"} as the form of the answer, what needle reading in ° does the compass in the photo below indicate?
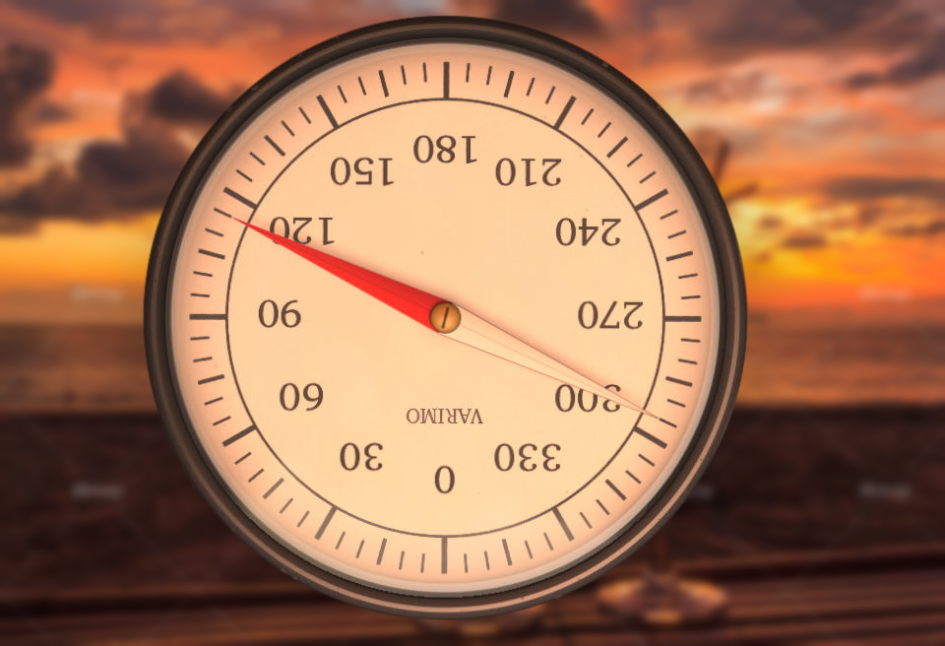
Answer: {"value": 115, "unit": "°"}
